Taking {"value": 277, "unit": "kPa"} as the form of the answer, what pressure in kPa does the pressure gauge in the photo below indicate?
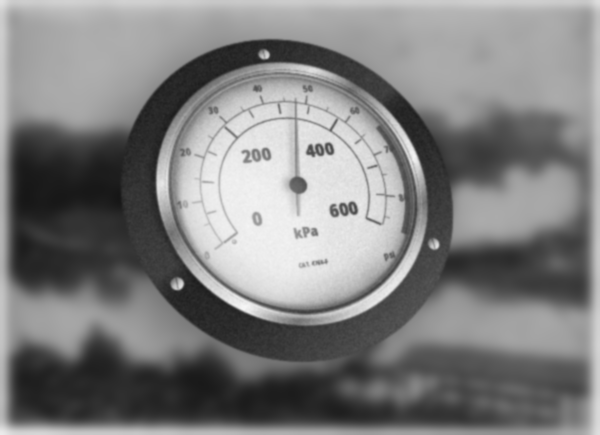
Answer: {"value": 325, "unit": "kPa"}
